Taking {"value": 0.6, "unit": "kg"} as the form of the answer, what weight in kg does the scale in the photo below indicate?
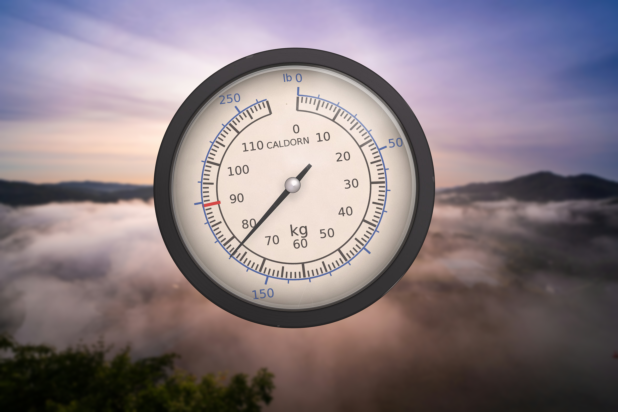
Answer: {"value": 77, "unit": "kg"}
